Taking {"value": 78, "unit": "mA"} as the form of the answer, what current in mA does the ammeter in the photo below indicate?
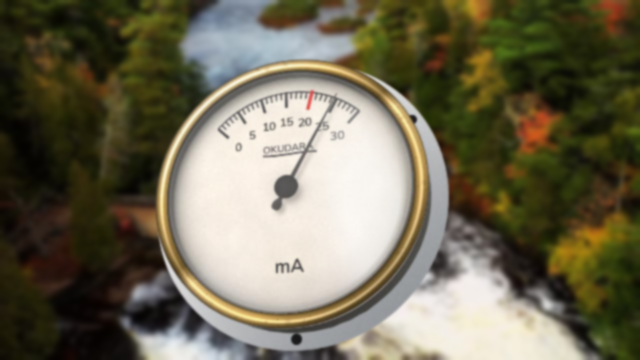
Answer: {"value": 25, "unit": "mA"}
